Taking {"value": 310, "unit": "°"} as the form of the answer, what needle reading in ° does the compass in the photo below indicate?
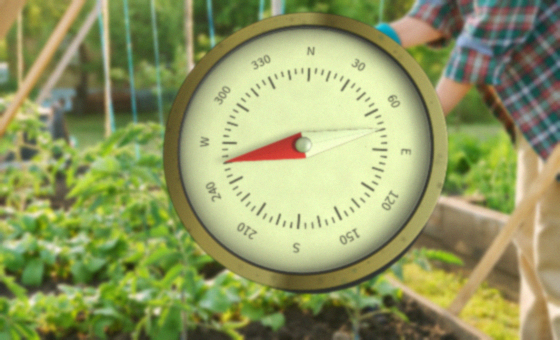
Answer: {"value": 255, "unit": "°"}
